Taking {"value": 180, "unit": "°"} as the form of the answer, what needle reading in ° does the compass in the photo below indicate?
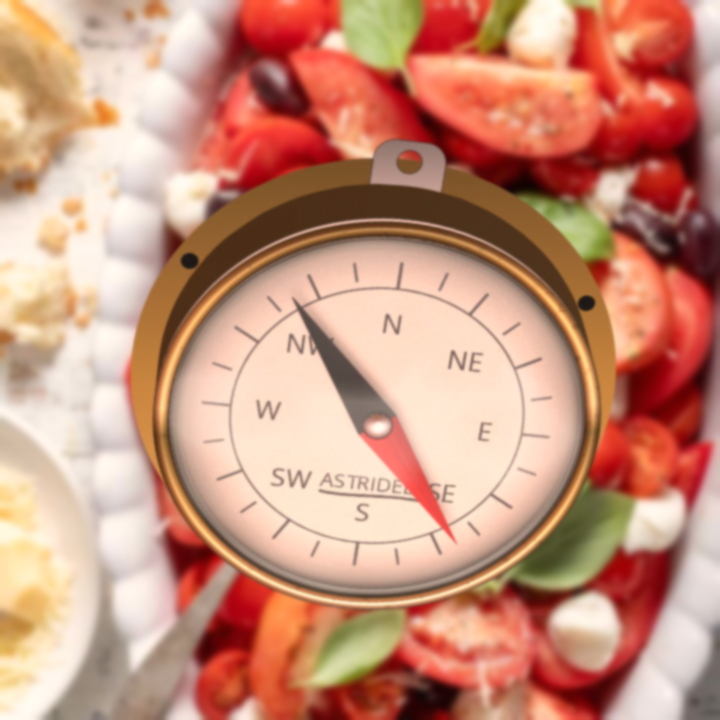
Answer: {"value": 142.5, "unit": "°"}
